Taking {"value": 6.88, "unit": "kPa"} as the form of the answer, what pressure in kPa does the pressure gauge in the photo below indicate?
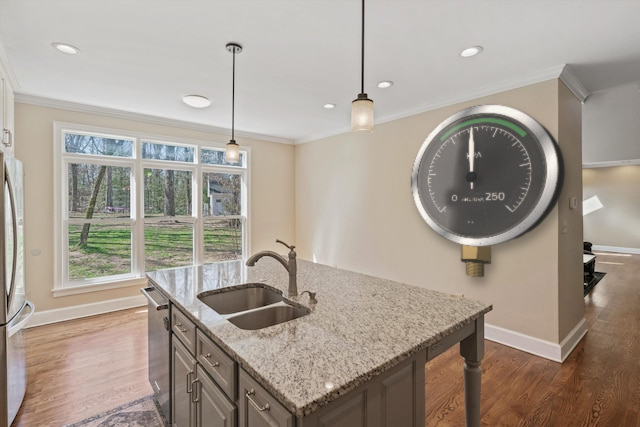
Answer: {"value": 125, "unit": "kPa"}
